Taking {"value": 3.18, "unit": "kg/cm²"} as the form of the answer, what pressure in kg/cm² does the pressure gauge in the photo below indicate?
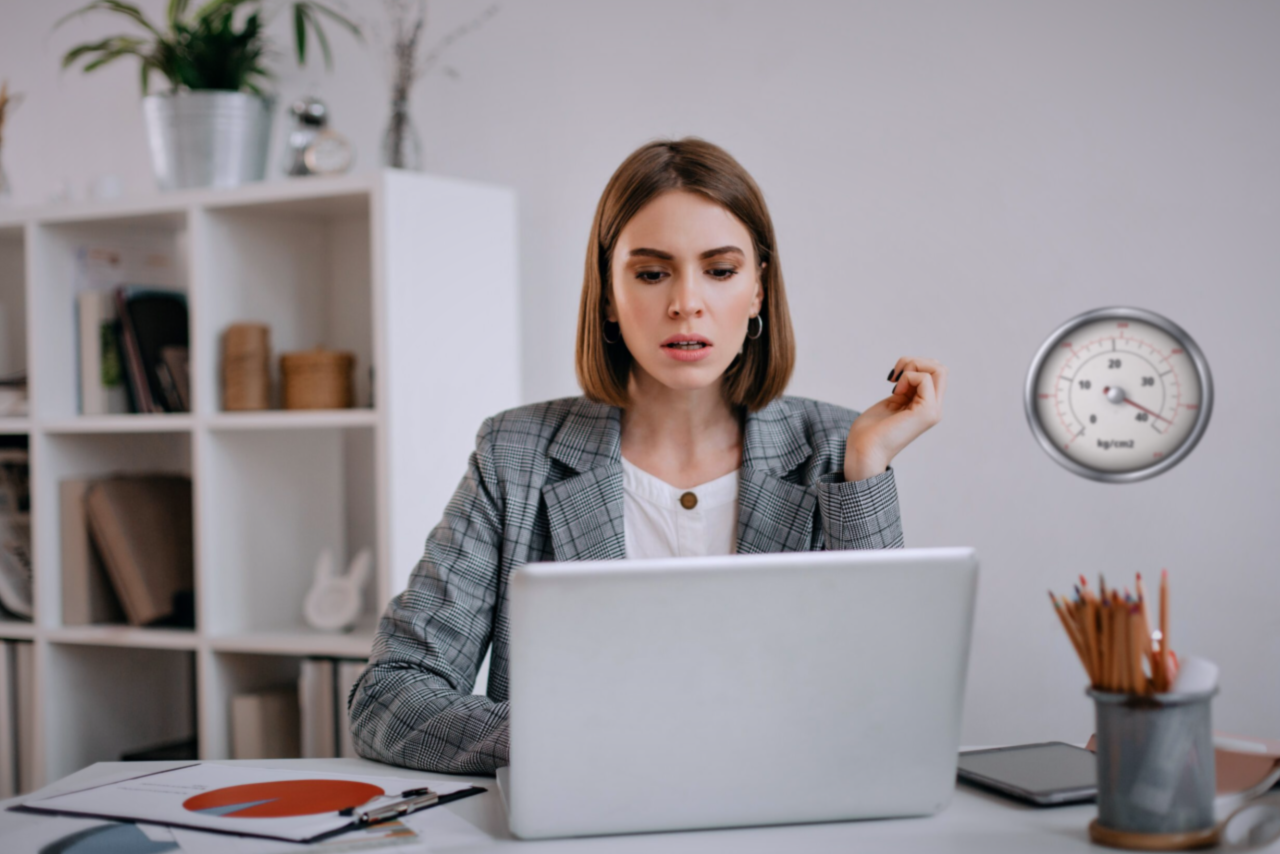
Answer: {"value": 38, "unit": "kg/cm²"}
